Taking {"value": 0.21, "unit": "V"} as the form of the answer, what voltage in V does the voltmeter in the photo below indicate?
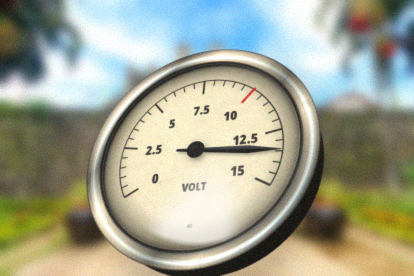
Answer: {"value": 13.5, "unit": "V"}
